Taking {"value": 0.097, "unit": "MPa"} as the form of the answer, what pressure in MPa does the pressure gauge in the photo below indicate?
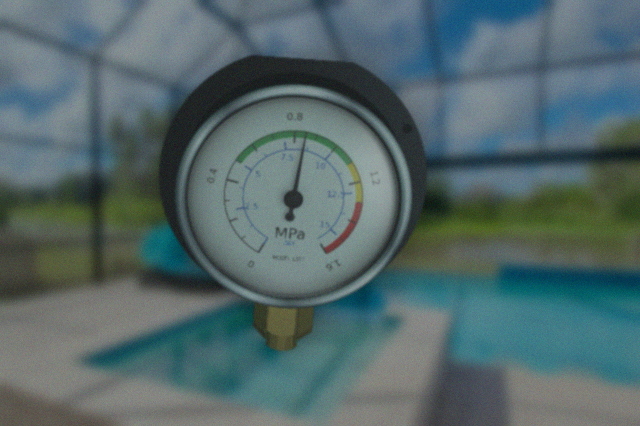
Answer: {"value": 0.85, "unit": "MPa"}
